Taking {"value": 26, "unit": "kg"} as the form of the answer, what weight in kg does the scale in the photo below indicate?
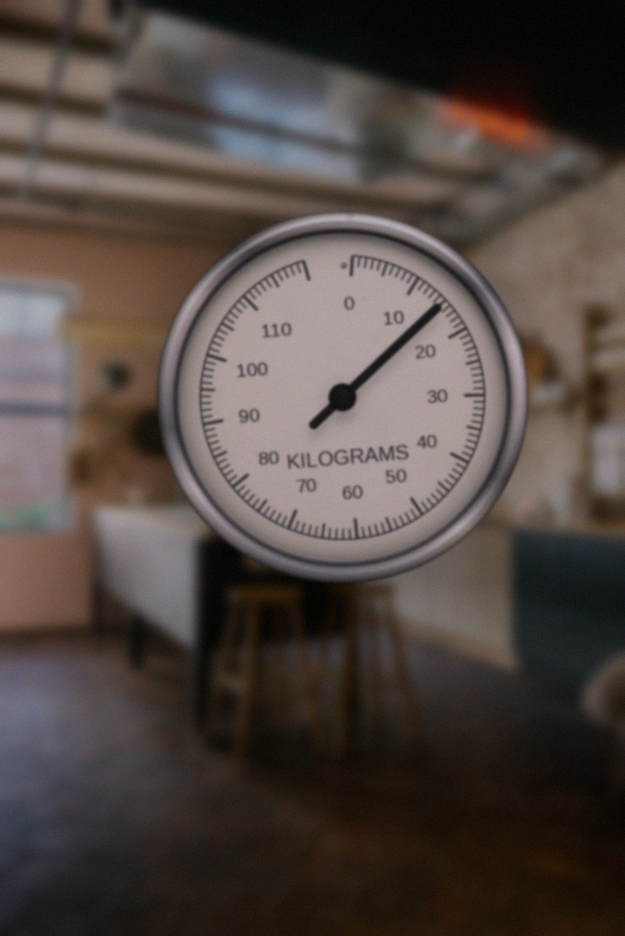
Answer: {"value": 15, "unit": "kg"}
